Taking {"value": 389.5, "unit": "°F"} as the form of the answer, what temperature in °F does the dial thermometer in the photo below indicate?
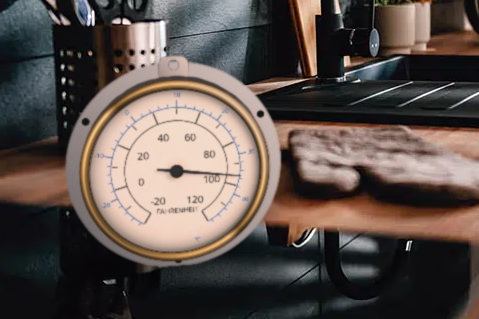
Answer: {"value": 95, "unit": "°F"}
